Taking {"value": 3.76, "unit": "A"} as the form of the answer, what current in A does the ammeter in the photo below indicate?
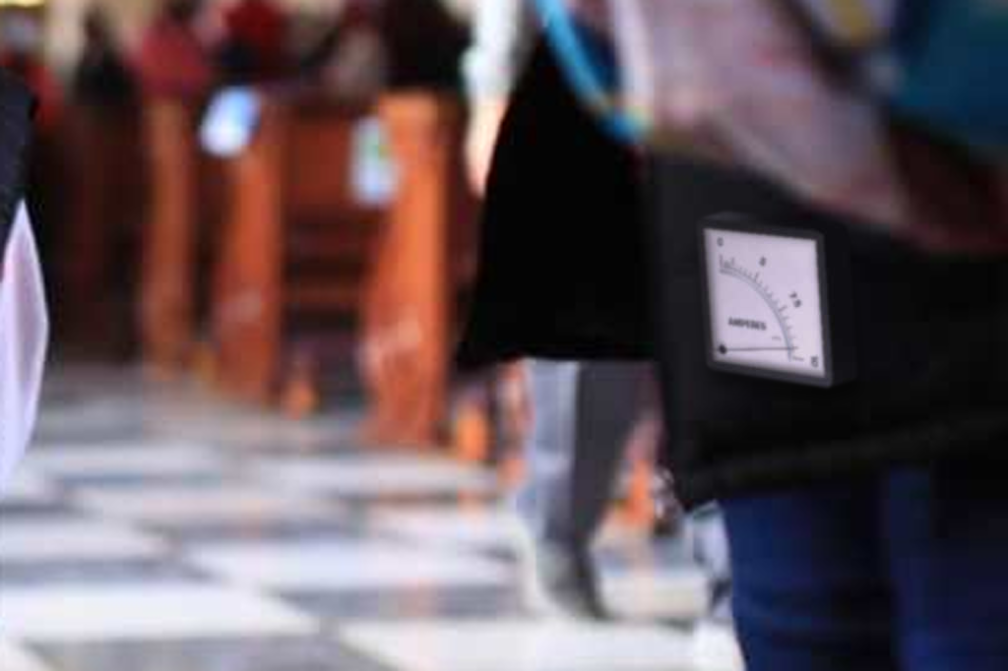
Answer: {"value": 9.5, "unit": "A"}
